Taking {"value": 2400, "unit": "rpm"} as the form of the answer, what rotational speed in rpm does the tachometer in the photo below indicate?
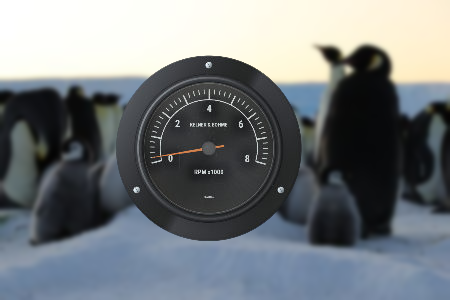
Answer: {"value": 200, "unit": "rpm"}
